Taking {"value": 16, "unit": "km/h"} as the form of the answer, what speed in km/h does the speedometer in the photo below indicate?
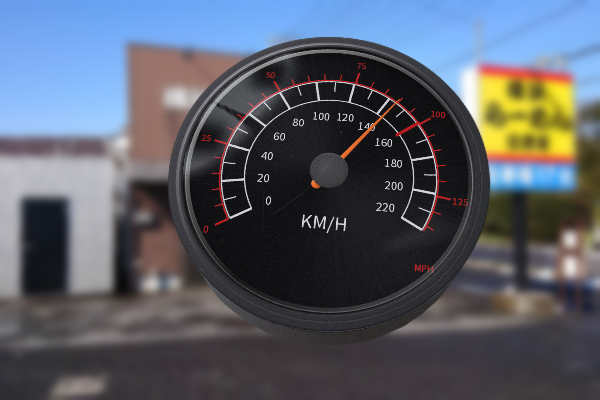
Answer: {"value": 145, "unit": "km/h"}
